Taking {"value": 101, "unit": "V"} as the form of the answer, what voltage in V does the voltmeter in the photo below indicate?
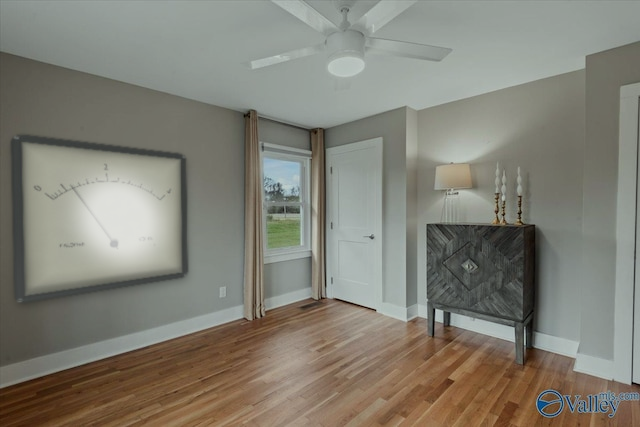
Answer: {"value": 1.2, "unit": "V"}
